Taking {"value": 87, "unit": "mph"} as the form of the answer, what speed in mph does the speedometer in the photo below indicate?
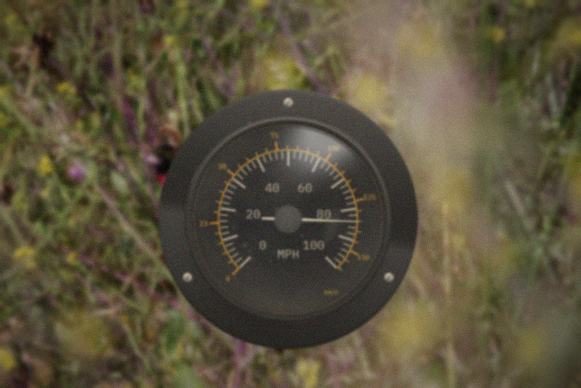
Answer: {"value": 84, "unit": "mph"}
